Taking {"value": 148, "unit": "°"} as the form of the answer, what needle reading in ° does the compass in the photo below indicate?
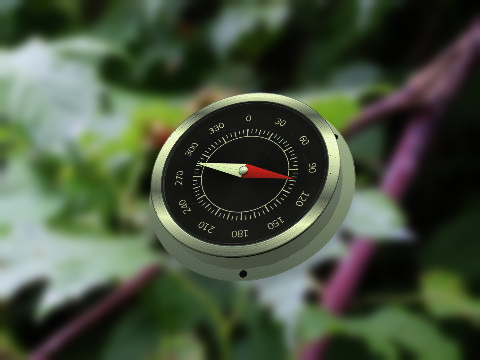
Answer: {"value": 105, "unit": "°"}
